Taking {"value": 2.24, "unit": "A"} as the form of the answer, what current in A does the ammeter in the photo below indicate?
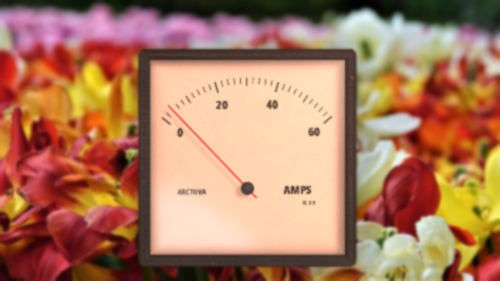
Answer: {"value": 4, "unit": "A"}
